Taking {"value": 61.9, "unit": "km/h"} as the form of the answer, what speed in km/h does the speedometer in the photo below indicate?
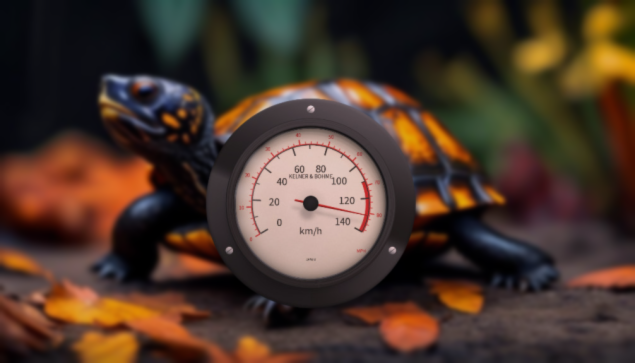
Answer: {"value": 130, "unit": "km/h"}
